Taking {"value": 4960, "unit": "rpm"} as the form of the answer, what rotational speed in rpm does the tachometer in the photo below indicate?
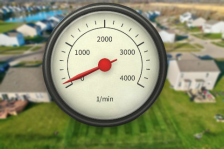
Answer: {"value": 100, "unit": "rpm"}
